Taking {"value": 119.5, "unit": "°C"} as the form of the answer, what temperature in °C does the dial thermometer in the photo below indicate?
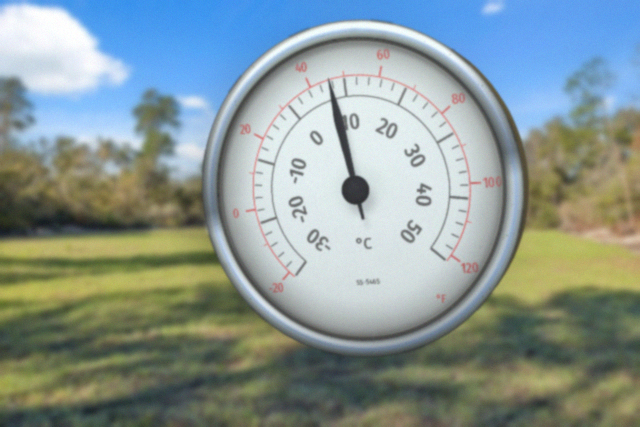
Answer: {"value": 8, "unit": "°C"}
